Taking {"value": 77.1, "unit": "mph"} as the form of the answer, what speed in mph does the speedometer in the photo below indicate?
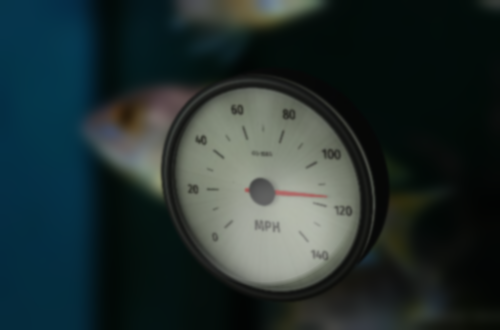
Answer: {"value": 115, "unit": "mph"}
